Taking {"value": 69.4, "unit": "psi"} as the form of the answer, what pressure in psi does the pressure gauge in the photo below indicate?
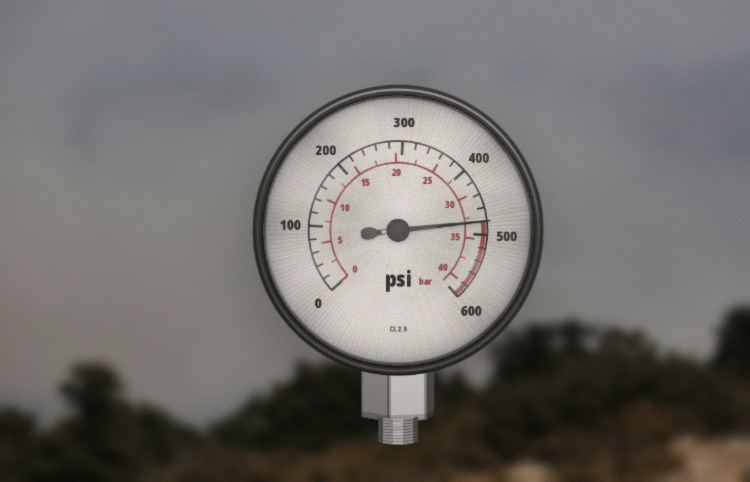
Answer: {"value": 480, "unit": "psi"}
